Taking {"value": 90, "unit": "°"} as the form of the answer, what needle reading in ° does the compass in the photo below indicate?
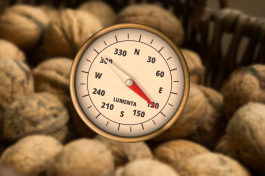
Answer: {"value": 120, "unit": "°"}
